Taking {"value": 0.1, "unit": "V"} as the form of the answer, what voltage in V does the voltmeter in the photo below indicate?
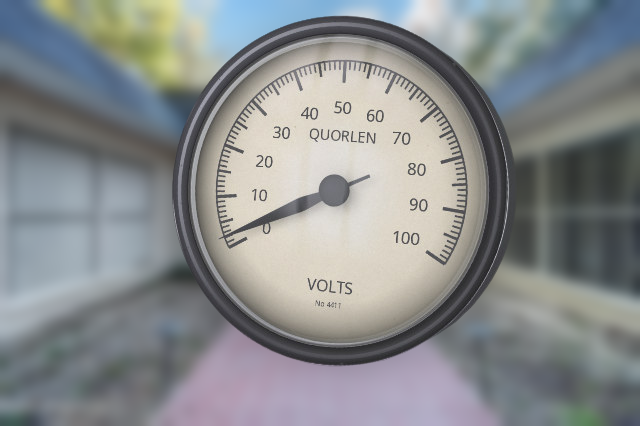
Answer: {"value": 2, "unit": "V"}
